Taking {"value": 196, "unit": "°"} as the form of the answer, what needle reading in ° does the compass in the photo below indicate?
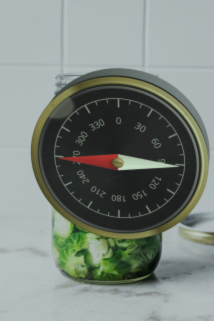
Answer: {"value": 270, "unit": "°"}
